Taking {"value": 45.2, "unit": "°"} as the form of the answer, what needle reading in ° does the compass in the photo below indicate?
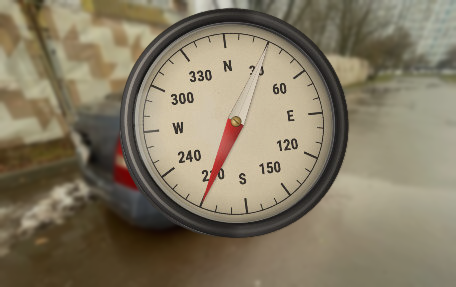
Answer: {"value": 210, "unit": "°"}
